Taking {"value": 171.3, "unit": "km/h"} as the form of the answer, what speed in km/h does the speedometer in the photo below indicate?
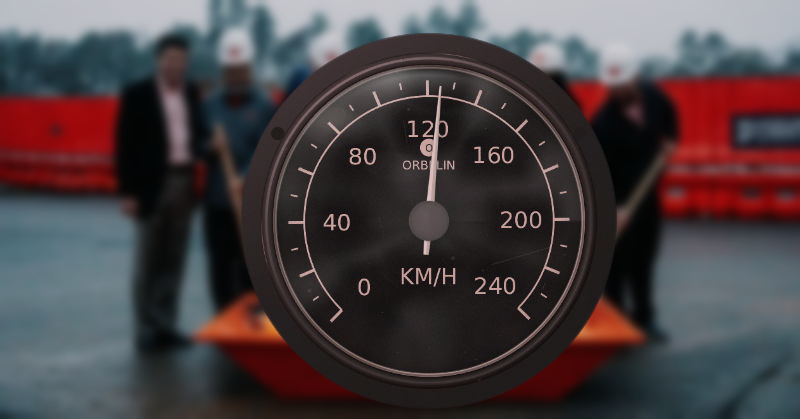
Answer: {"value": 125, "unit": "km/h"}
